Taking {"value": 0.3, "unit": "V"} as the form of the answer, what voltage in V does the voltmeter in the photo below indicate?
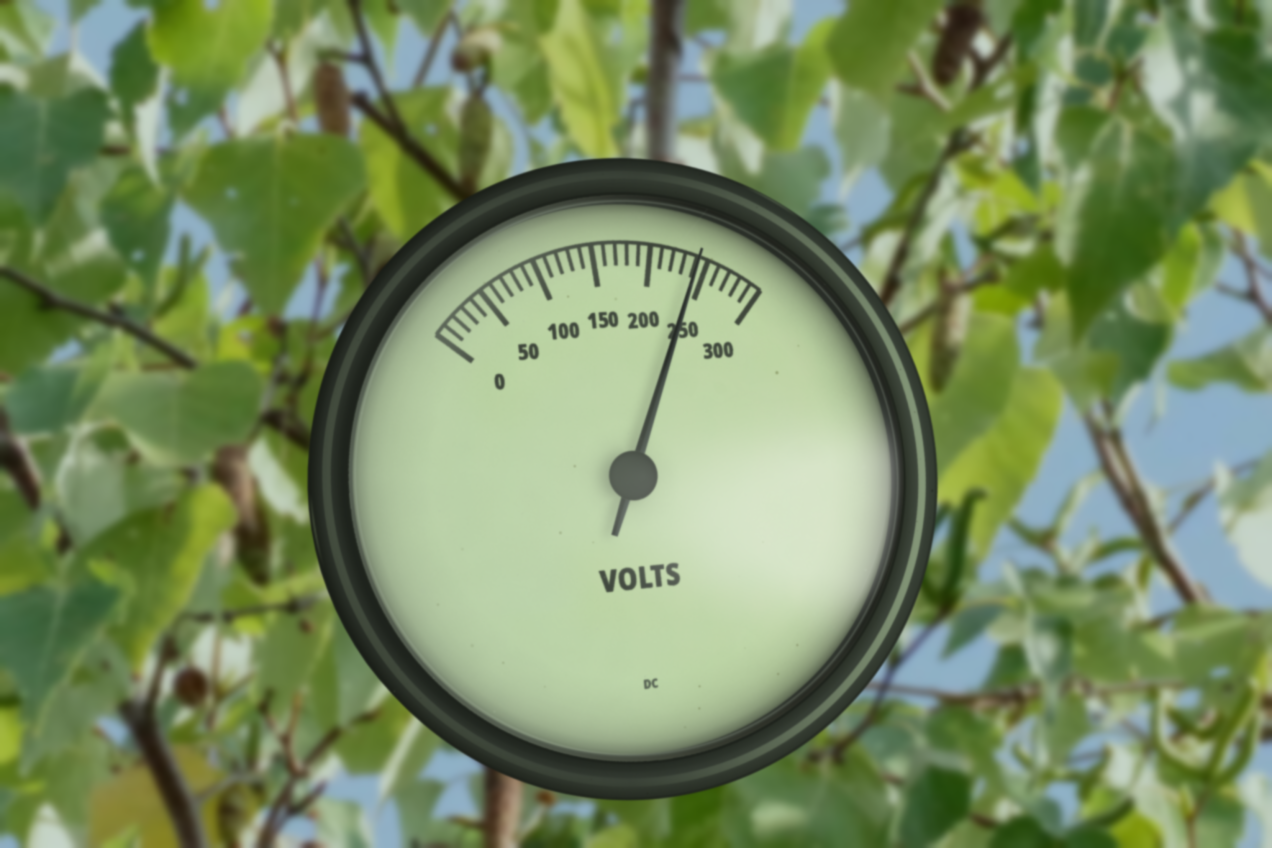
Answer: {"value": 240, "unit": "V"}
